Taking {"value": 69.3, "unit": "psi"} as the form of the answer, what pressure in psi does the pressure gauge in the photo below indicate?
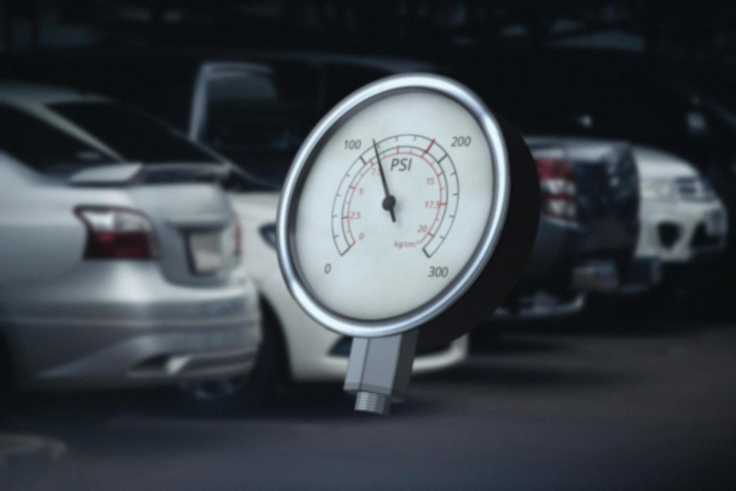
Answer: {"value": 120, "unit": "psi"}
